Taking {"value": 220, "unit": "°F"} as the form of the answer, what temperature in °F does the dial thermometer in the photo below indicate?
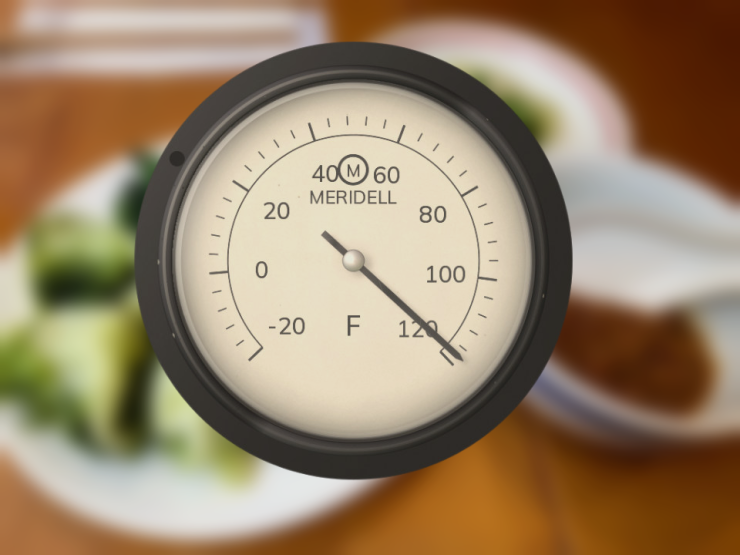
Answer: {"value": 118, "unit": "°F"}
